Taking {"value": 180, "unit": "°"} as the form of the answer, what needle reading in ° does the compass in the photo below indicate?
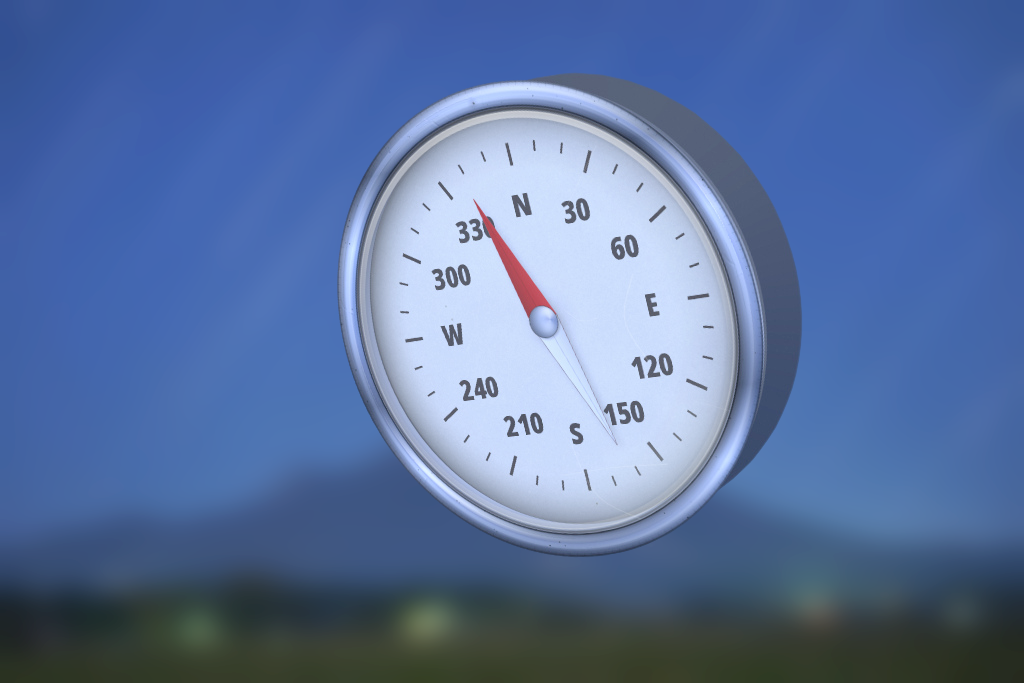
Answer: {"value": 340, "unit": "°"}
